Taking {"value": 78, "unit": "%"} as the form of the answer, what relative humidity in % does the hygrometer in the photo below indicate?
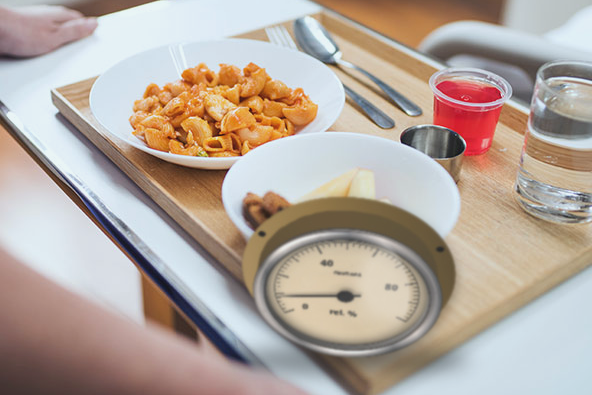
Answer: {"value": 10, "unit": "%"}
